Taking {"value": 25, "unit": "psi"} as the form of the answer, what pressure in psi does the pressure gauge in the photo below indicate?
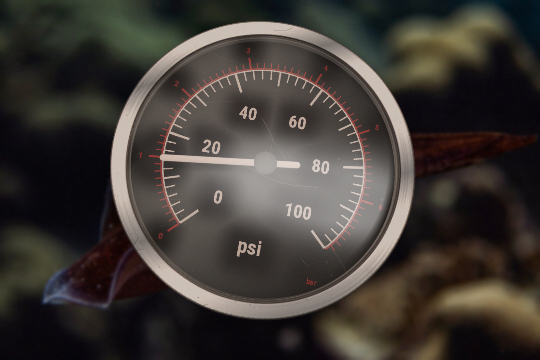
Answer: {"value": 14, "unit": "psi"}
